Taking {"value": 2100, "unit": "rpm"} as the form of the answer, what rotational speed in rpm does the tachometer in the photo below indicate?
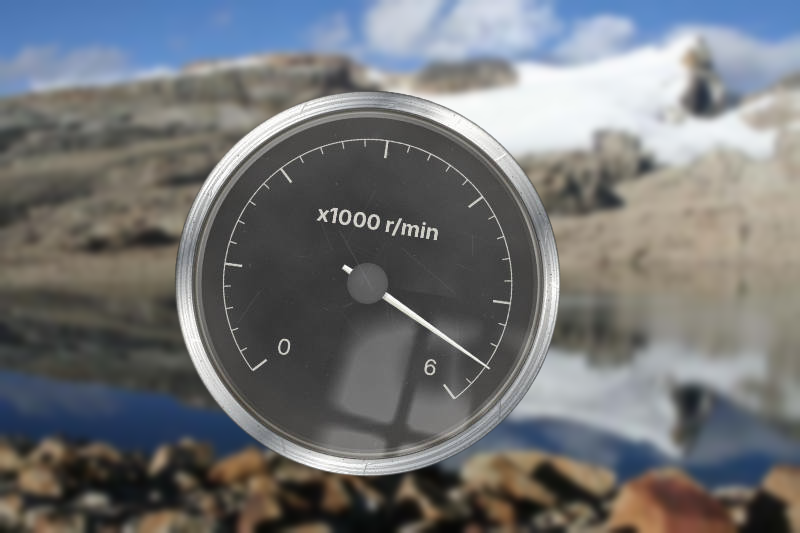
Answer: {"value": 5600, "unit": "rpm"}
